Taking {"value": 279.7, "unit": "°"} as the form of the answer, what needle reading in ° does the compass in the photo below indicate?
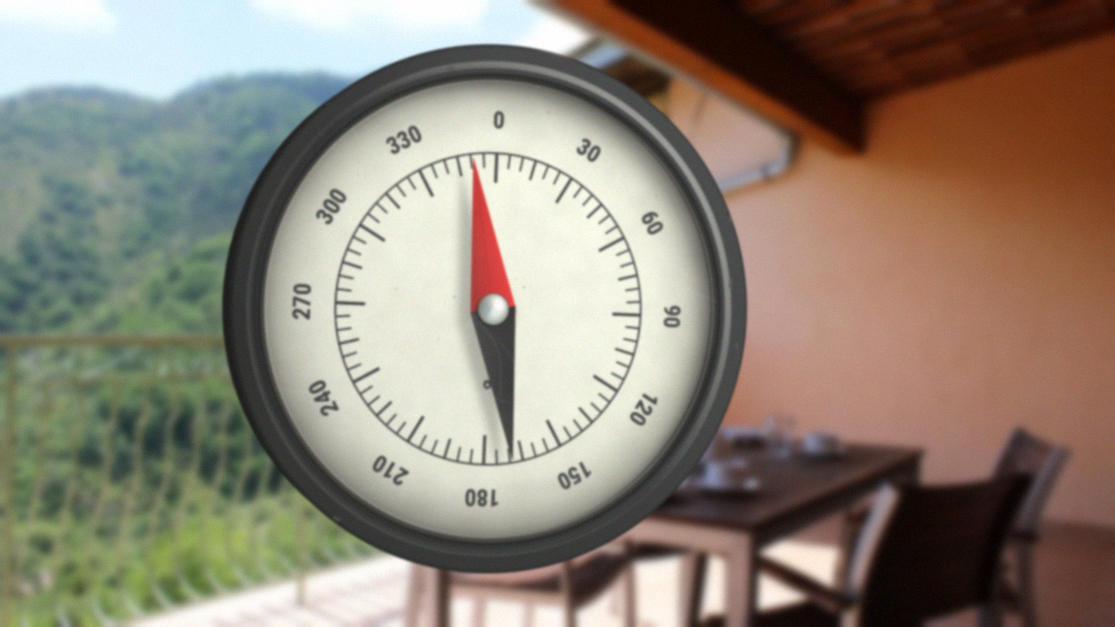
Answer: {"value": 350, "unit": "°"}
